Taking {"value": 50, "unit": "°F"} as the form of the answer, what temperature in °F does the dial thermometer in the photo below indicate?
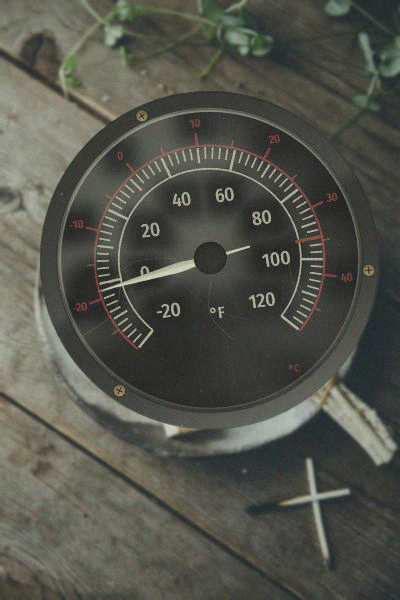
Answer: {"value": -2, "unit": "°F"}
